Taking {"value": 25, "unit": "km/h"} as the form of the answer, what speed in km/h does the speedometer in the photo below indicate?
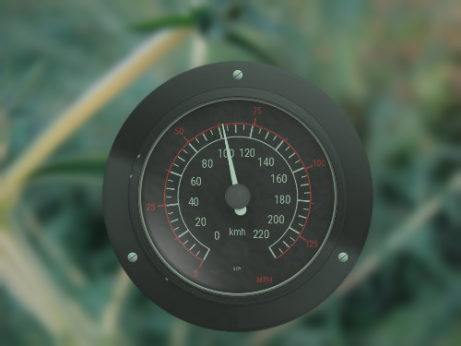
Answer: {"value": 102.5, "unit": "km/h"}
